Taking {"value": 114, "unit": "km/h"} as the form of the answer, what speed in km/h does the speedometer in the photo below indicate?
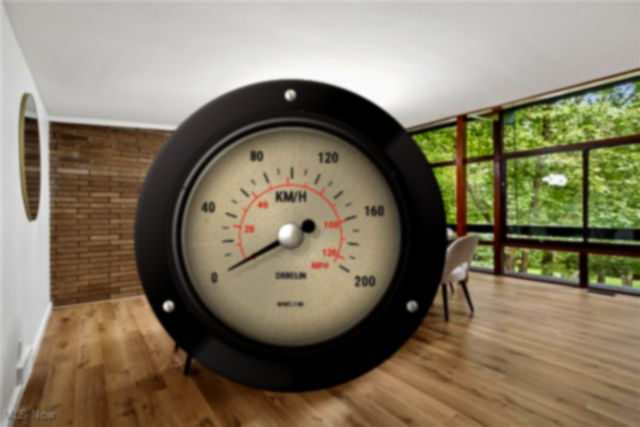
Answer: {"value": 0, "unit": "km/h"}
